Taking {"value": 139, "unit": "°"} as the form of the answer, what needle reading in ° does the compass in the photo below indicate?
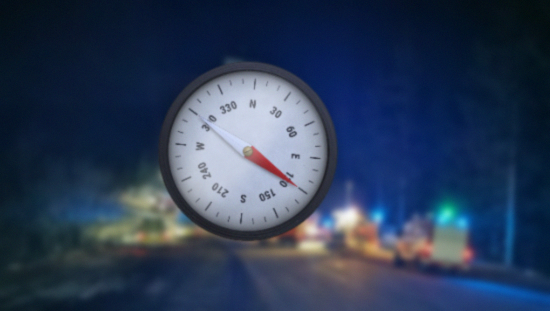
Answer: {"value": 120, "unit": "°"}
